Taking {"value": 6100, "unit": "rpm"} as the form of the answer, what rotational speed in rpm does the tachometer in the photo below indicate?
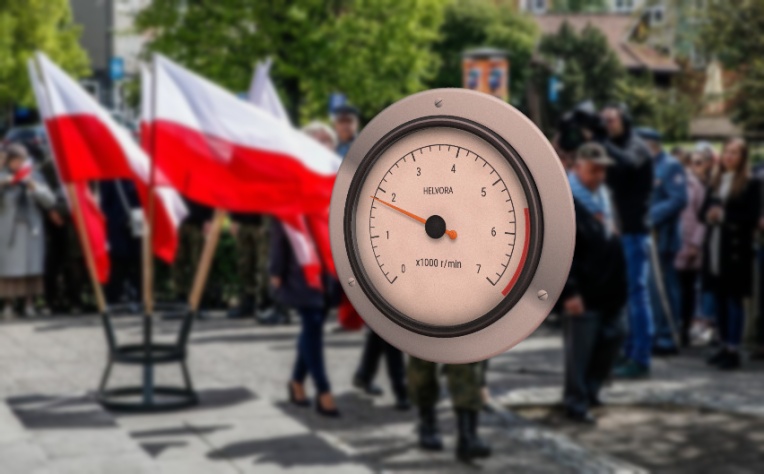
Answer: {"value": 1800, "unit": "rpm"}
